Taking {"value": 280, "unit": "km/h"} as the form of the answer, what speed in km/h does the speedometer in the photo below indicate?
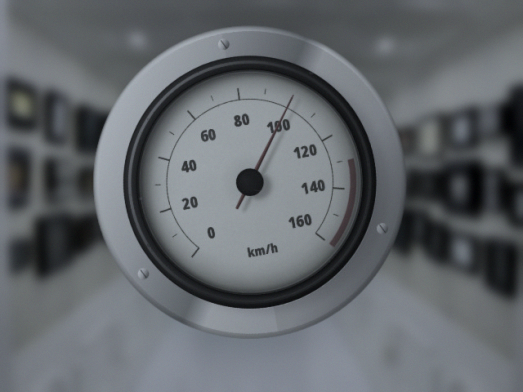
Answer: {"value": 100, "unit": "km/h"}
